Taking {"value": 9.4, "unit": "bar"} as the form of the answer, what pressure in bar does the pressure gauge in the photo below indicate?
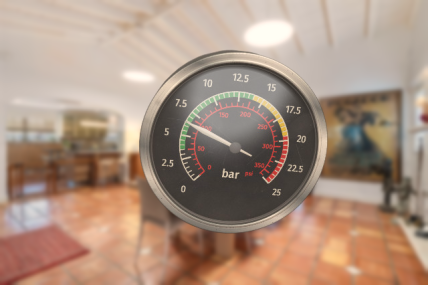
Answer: {"value": 6.5, "unit": "bar"}
